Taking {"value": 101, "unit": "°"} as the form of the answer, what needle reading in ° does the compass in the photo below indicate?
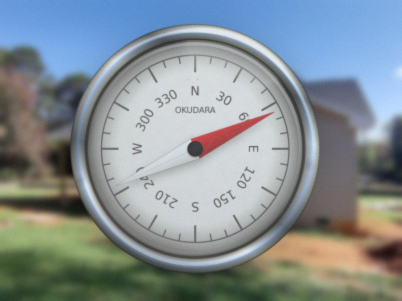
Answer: {"value": 65, "unit": "°"}
